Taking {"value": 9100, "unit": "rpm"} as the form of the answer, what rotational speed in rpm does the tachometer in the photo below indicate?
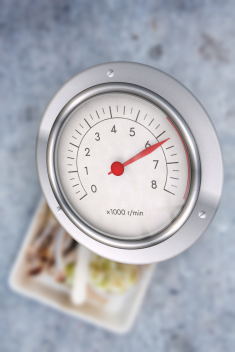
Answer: {"value": 6250, "unit": "rpm"}
